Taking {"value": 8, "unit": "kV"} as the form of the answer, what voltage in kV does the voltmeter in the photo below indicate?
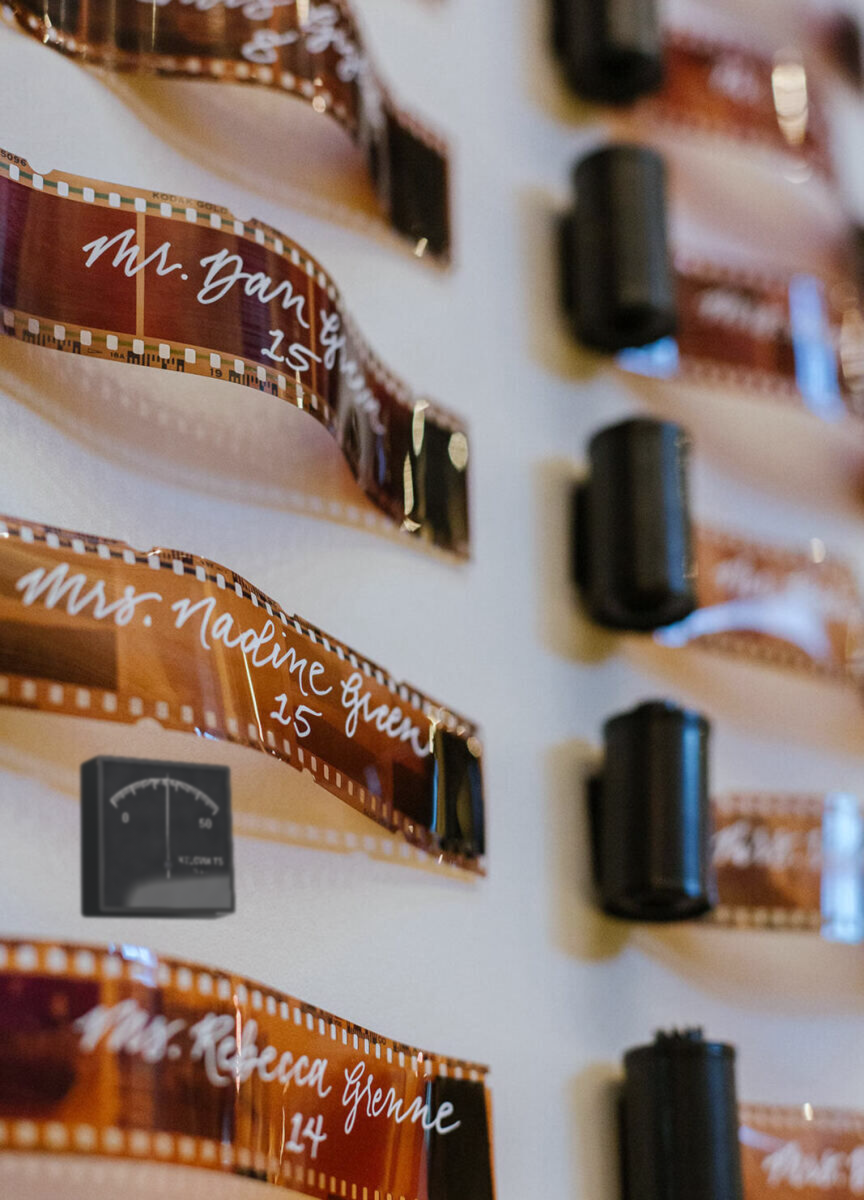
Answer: {"value": 25, "unit": "kV"}
